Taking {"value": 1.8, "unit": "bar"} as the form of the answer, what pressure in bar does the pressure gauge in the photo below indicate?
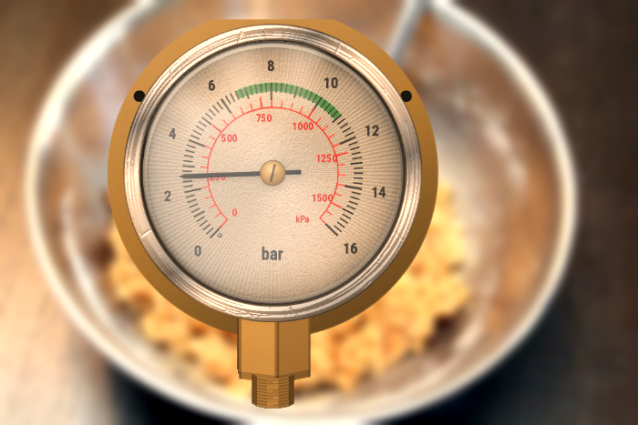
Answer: {"value": 2.6, "unit": "bar"}
